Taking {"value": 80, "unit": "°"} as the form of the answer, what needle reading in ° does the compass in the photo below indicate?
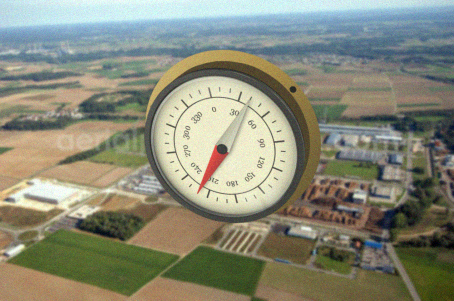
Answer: {"value": 220, "unit": "°"}
